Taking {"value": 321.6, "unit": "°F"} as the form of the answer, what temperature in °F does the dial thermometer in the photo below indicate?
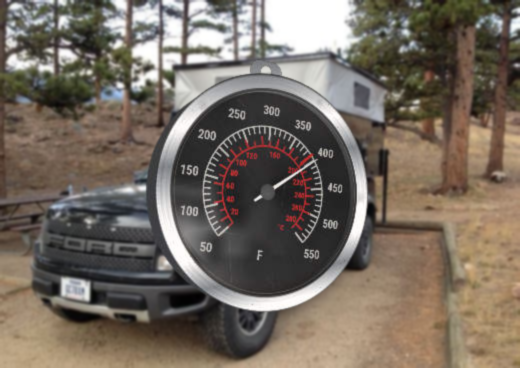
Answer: {"value": 400, "unit": "°F"}
